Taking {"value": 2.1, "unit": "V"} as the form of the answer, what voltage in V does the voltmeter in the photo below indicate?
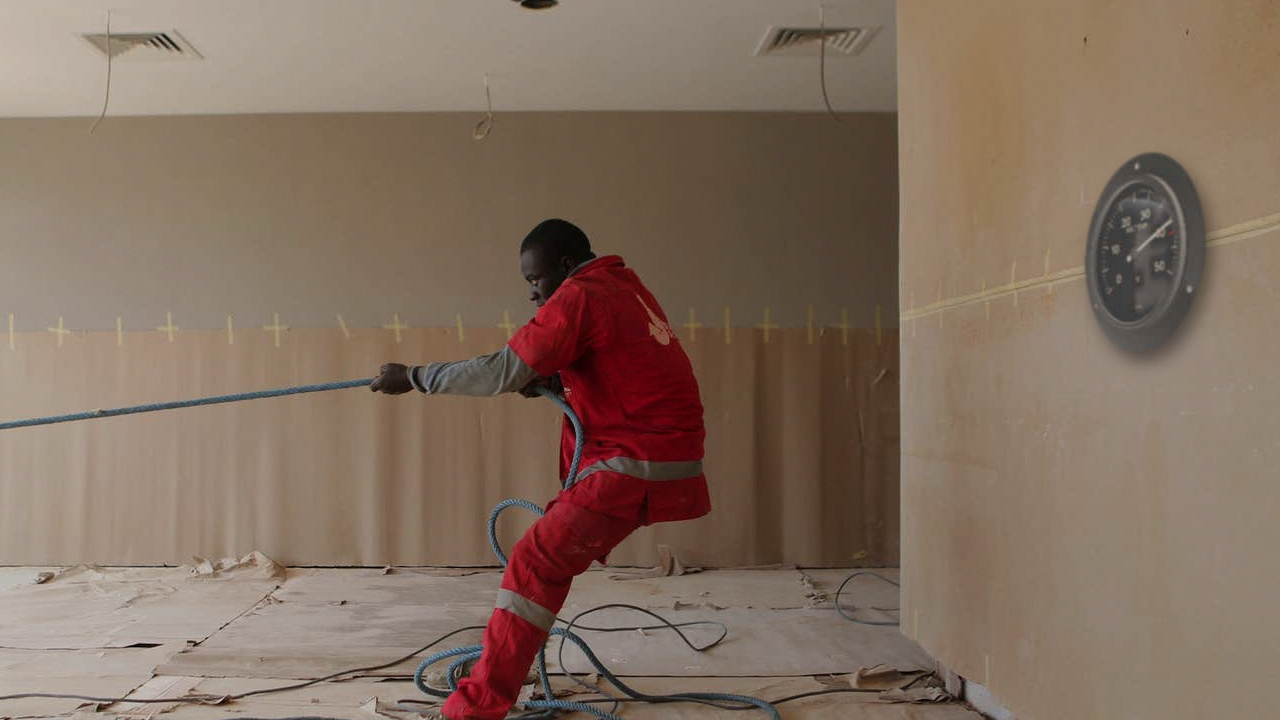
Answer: {"value": 40, "unit": "V"}
